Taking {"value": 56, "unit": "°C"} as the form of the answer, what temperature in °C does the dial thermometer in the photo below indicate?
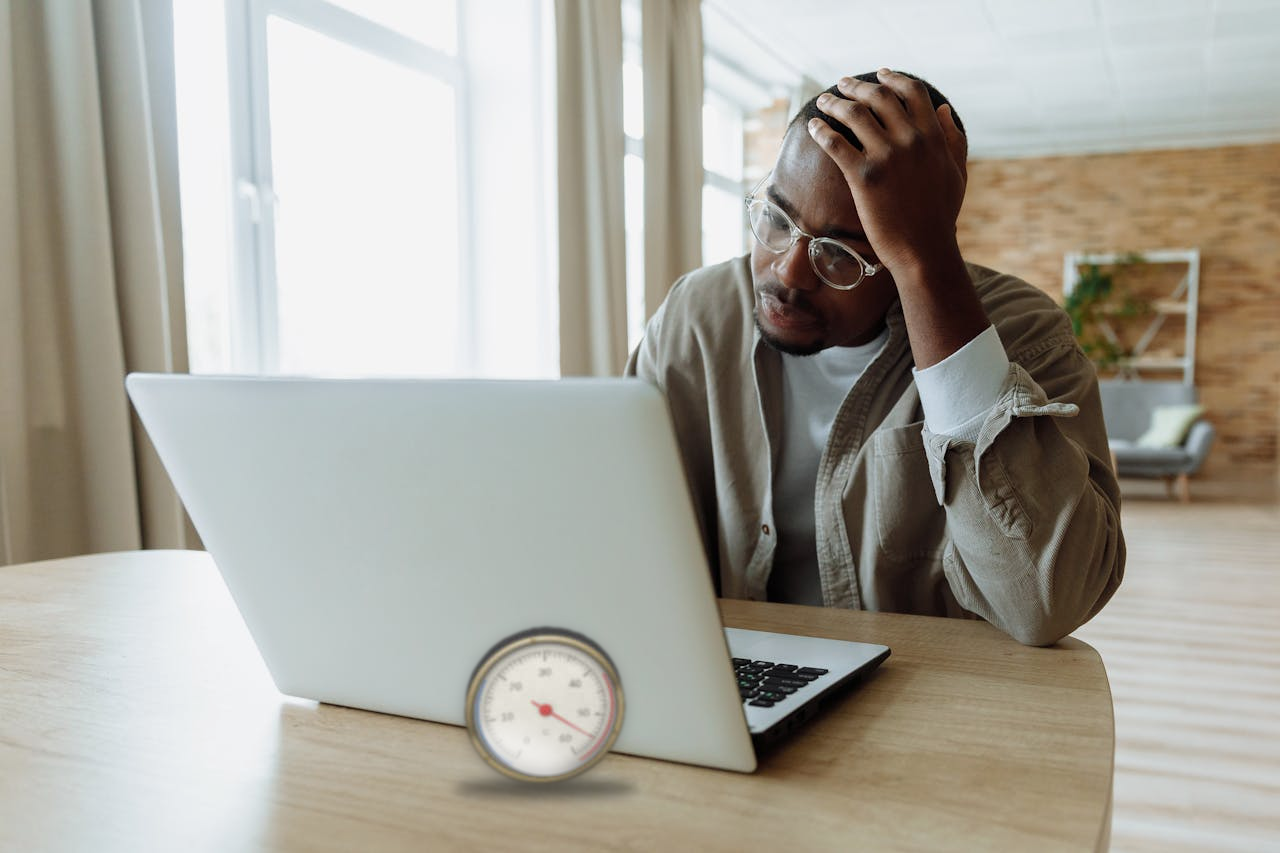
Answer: {"value": 55, "unit": "°C"}
